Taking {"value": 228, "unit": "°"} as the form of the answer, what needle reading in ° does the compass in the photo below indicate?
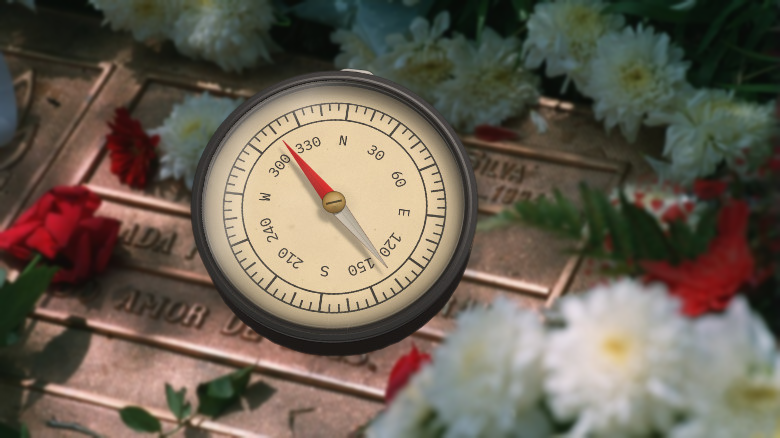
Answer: {"value": 315, "unit": "°"}
